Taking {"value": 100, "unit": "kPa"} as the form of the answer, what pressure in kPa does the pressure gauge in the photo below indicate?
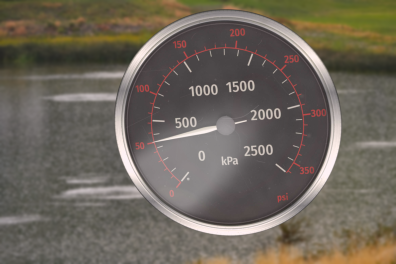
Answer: {"value": 350, "unit": "kPa"}
